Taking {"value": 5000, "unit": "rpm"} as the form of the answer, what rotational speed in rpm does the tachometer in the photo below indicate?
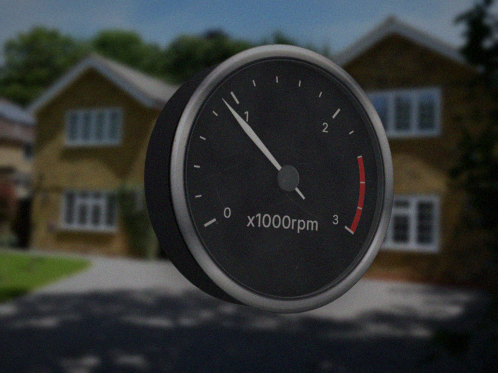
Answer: {"value": 900, "unit": "rpm"}
